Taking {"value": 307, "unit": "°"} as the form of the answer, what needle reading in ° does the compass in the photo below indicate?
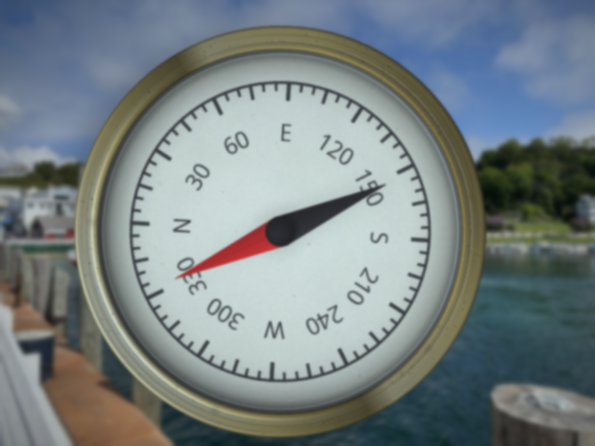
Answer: {"value": 332.5, "unit": "°"}
